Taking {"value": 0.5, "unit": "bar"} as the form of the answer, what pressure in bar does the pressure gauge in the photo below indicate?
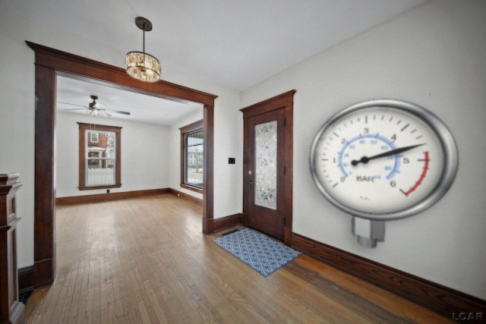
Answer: {"value": 4.6, "unit": "bar"}
